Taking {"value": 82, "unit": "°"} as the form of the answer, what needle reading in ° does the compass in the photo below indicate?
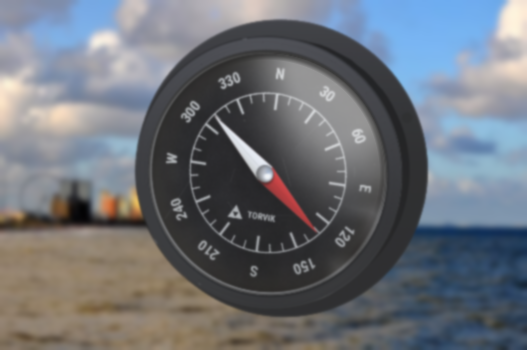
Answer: {"value": 130, "unit": "°"}
